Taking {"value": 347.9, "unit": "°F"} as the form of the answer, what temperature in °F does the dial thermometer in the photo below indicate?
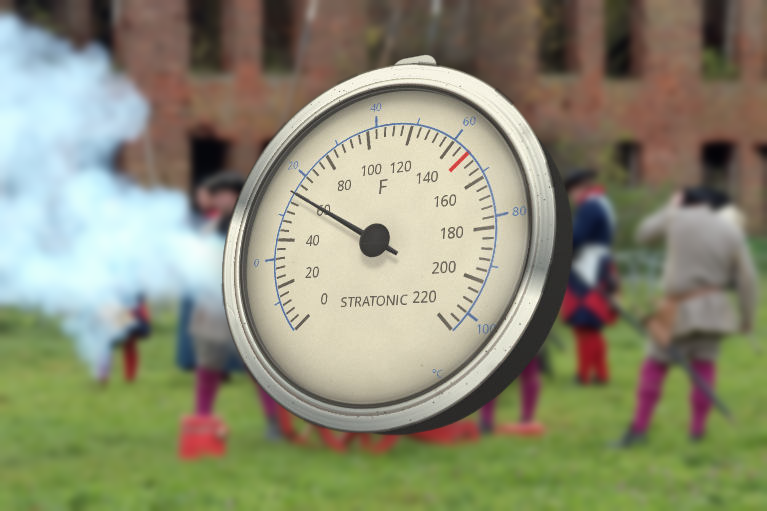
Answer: {"value": 60, "unit": "°F"}
